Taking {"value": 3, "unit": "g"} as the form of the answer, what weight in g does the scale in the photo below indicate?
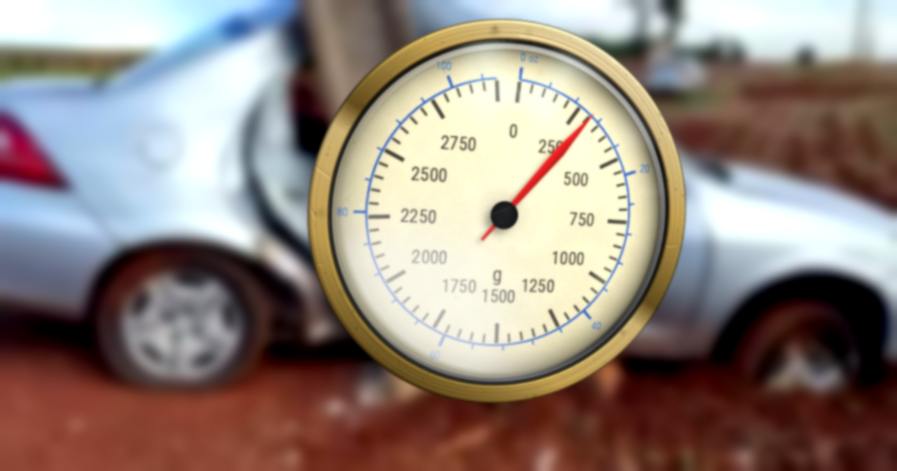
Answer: {"value": 300, "unit": "g"}
